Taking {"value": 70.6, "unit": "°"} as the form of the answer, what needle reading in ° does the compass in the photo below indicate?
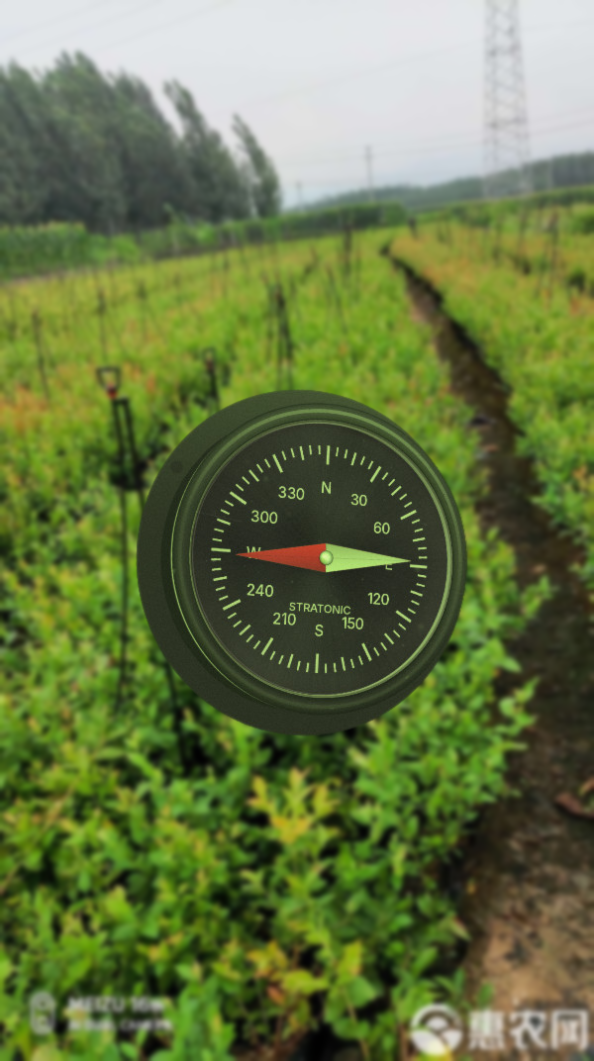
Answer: {"value": 267.5, "unit": "°"}
